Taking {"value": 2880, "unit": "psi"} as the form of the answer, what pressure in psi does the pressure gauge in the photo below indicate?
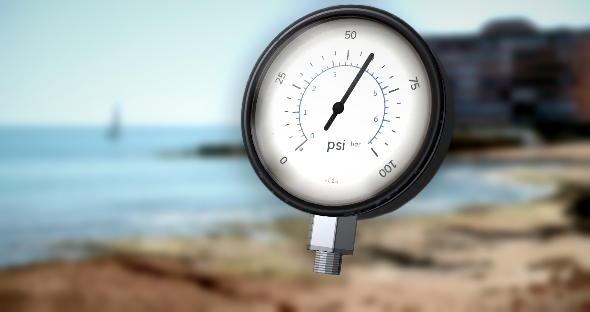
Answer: {"value": 60, "unit": "psi"}
